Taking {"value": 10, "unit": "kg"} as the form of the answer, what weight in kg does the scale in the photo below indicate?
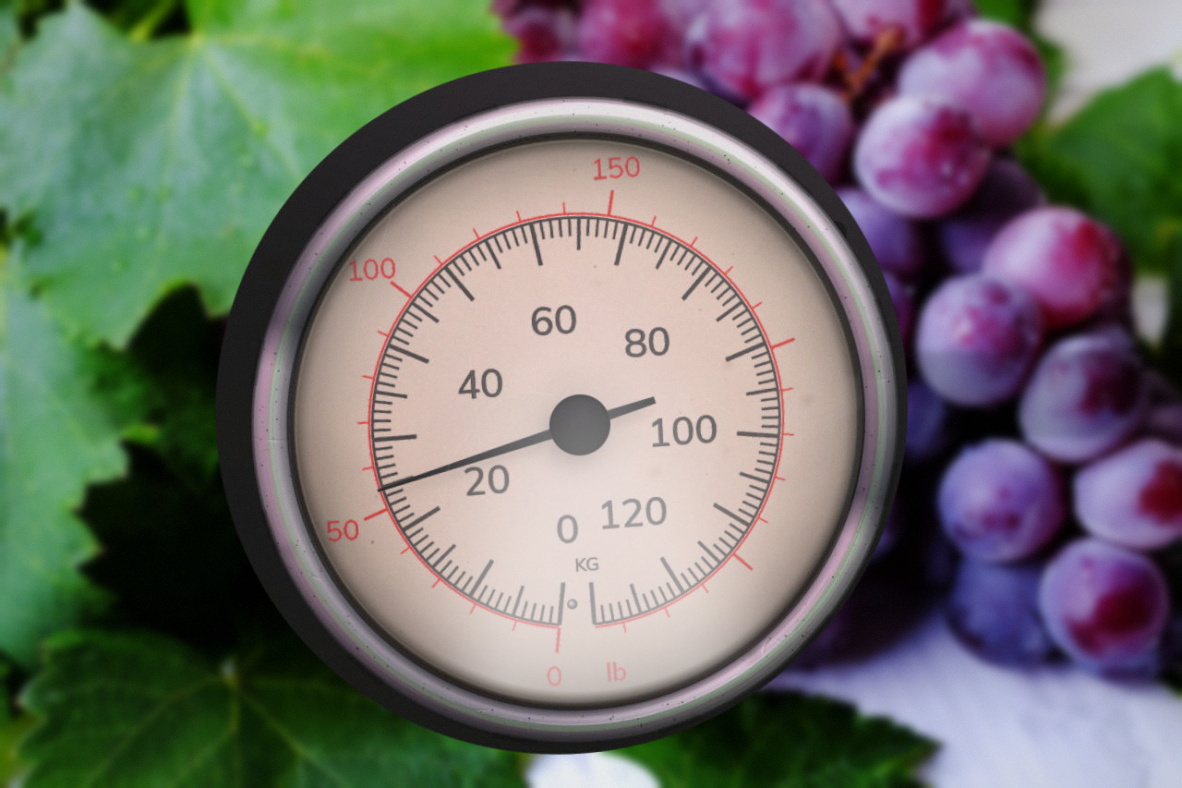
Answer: {"value": 25, "unit": "kg"}
